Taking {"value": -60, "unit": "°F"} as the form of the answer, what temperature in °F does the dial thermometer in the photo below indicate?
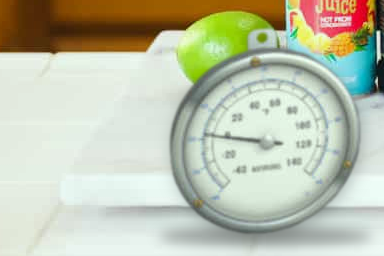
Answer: {"value": 0, "unit": "°F"}
